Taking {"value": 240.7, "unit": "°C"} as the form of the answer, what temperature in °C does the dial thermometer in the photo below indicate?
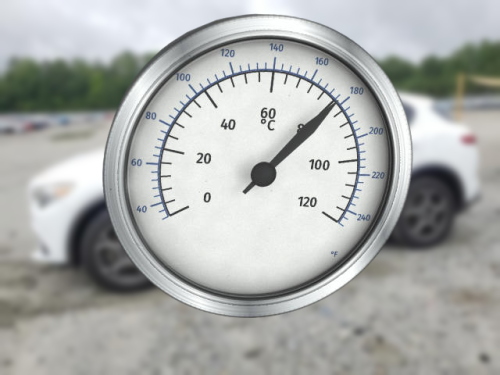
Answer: {"value": 80, "unit": "°C"}
